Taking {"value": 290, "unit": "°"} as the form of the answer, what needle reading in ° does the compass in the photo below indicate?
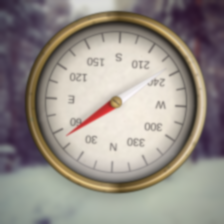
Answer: {"value": 52.5, "unit": "°"}
